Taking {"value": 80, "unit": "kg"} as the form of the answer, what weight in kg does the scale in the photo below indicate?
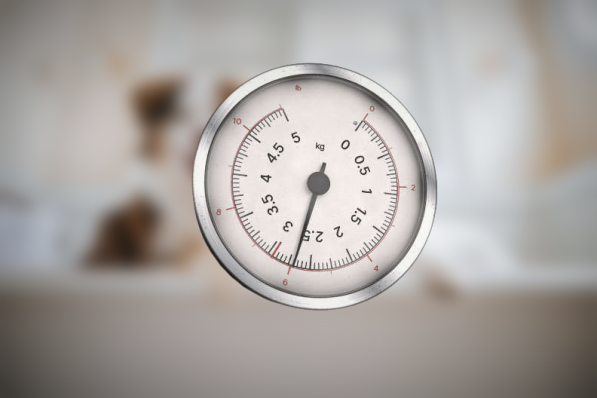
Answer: {"value": 2.7, "unit": "kg"}
